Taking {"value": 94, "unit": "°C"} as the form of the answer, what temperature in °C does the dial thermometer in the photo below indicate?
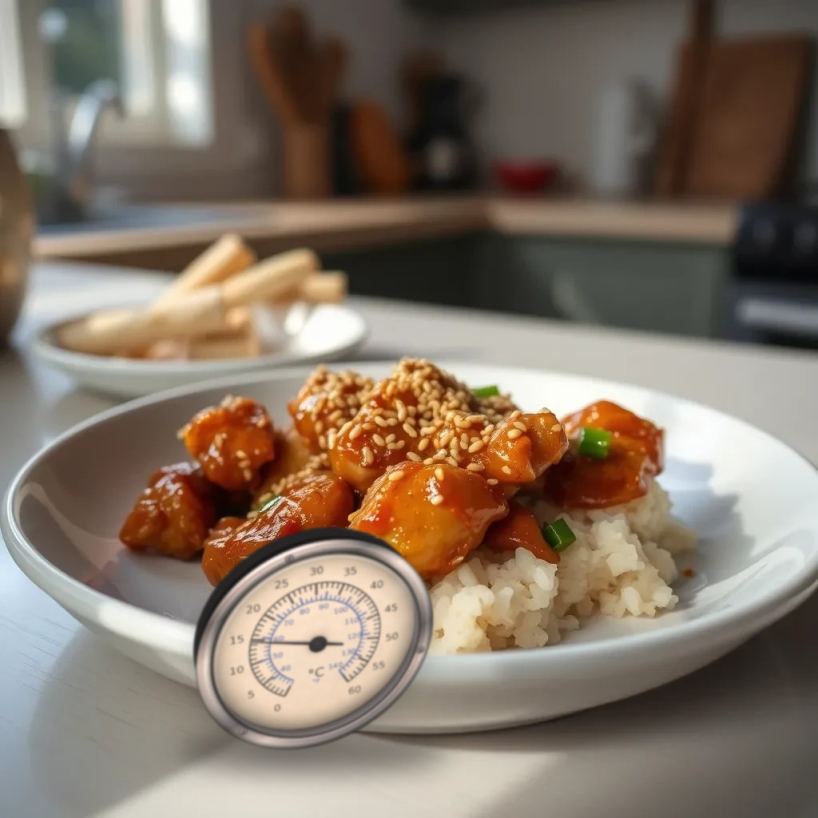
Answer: {"value": 15, "unit": "°C"}
